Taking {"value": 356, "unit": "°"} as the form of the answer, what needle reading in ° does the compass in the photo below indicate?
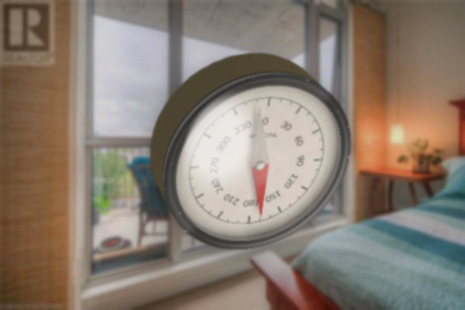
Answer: {"value": 170, "unit": "°"}
